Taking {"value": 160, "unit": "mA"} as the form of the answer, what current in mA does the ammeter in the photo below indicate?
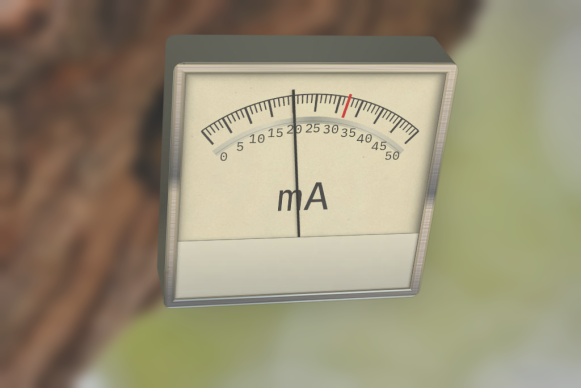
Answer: {"value": 20, "unit": "mA"}
